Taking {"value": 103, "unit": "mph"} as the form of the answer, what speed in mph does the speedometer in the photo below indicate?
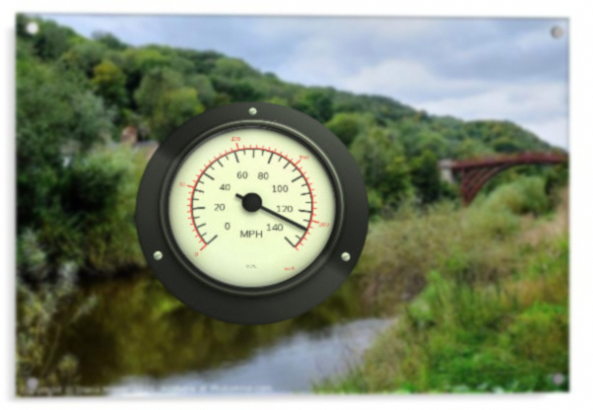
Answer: {"value": 130, "unit": "mph"}
